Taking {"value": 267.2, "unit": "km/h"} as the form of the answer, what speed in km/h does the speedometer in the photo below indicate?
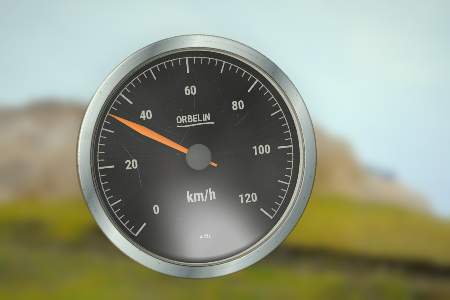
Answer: {"value": 34, "unit": "km/h"}
